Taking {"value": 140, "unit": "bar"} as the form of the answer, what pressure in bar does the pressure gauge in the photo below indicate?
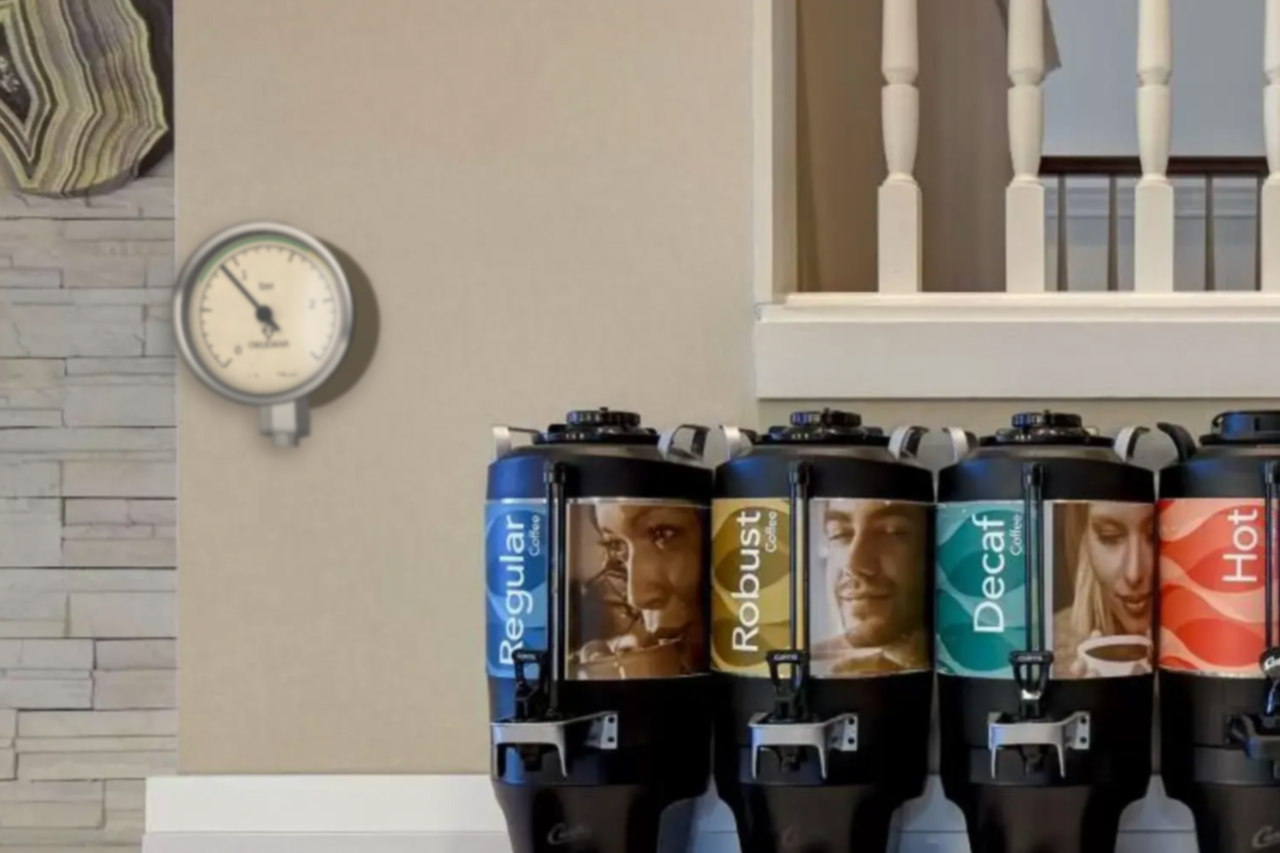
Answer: {"value": 0.9, "unit": "bar"}
